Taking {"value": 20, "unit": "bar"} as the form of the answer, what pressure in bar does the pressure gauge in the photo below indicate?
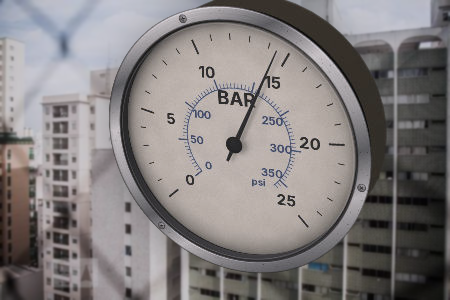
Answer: {"value": 14.5, "unit": "bar"}
